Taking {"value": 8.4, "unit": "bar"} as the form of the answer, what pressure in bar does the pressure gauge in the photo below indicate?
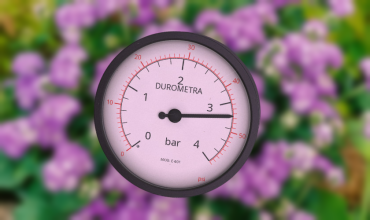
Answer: {"value": 3.2, "unit": "bar"}
